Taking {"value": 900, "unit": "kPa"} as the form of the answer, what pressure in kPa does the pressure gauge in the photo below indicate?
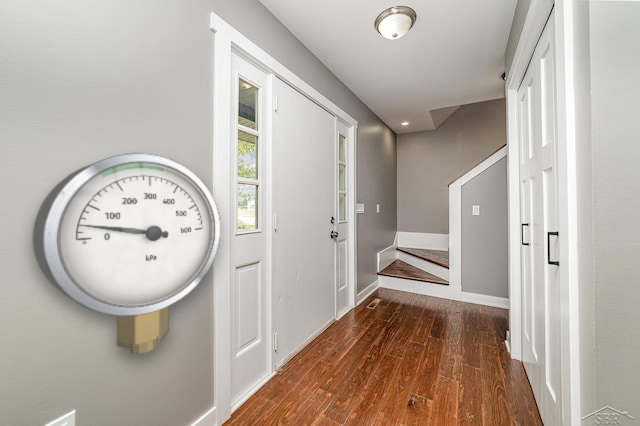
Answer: {"value": 40, "unit": "kPa"}
